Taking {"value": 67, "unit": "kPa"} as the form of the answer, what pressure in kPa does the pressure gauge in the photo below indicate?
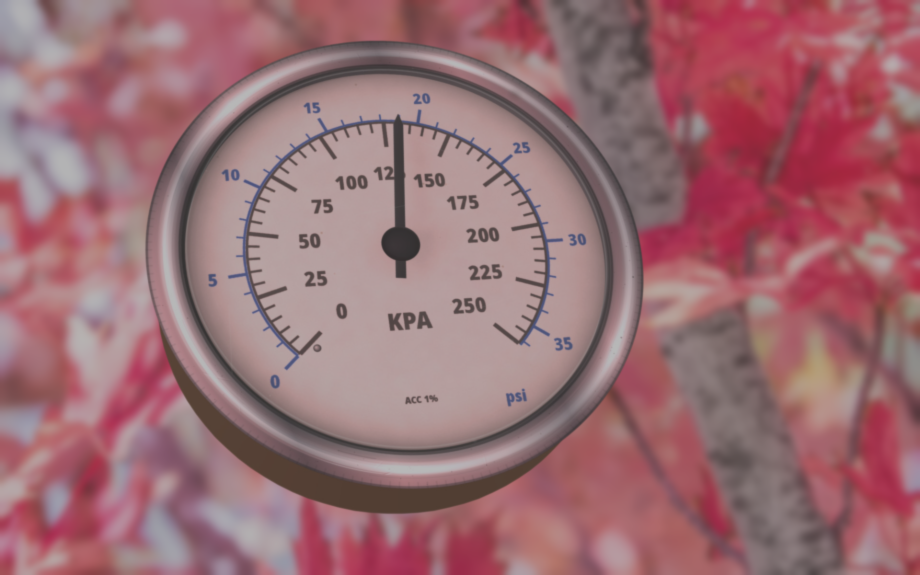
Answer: {"value": 130, "unit": "kPa"}
